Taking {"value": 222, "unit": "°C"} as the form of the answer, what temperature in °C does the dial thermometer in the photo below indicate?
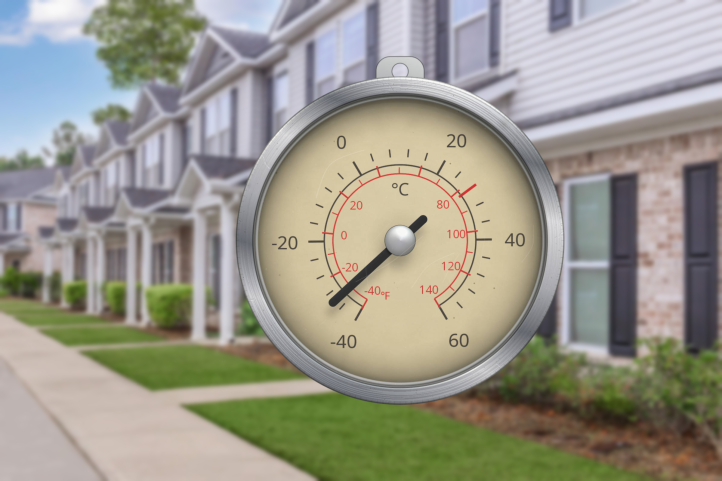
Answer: {"value": -34, "unit": "°C"}
